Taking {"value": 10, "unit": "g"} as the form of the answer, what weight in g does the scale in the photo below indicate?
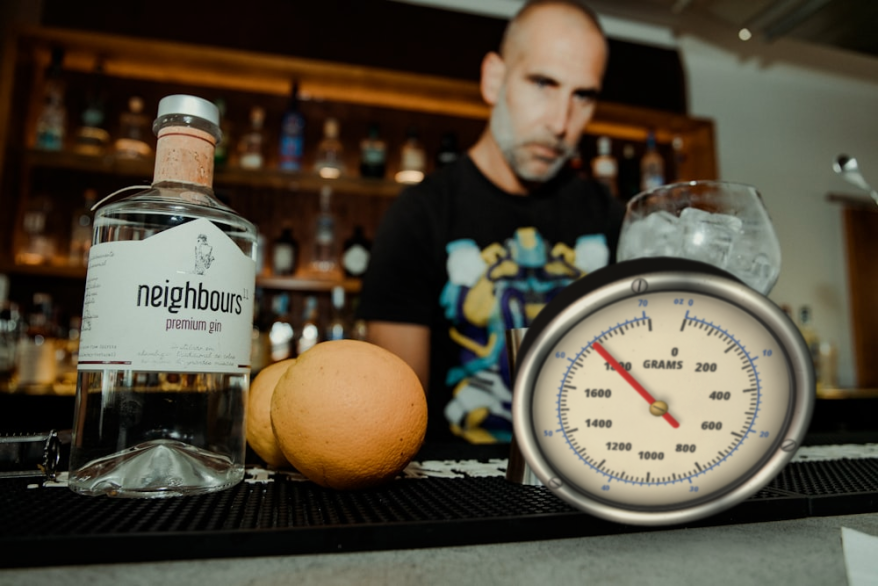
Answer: {"value": 1800, "unit": "g"}
